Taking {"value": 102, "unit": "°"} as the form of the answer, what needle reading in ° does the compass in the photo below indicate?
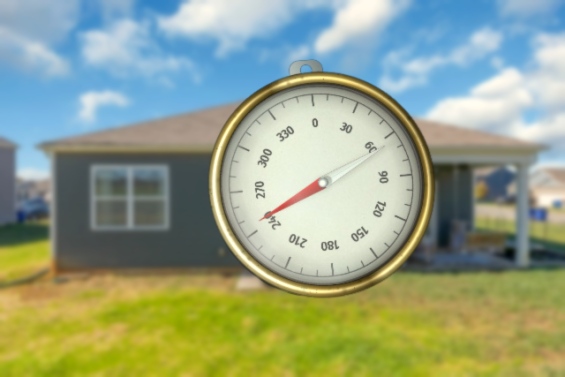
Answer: {"value": 245, "unit": "°"}
